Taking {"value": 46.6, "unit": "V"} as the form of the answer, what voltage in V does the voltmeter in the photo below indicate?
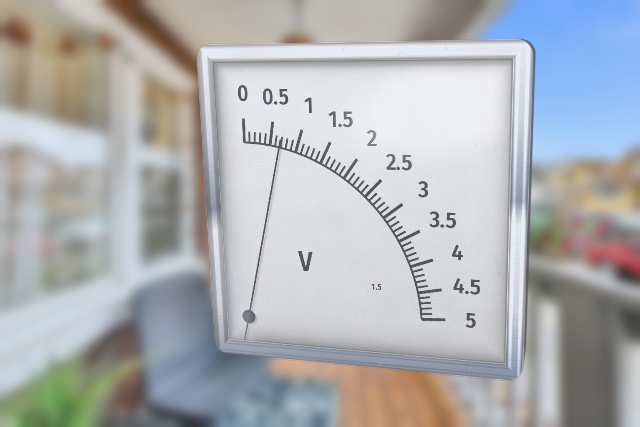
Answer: {"value": 0.7, "unit": "V"}
